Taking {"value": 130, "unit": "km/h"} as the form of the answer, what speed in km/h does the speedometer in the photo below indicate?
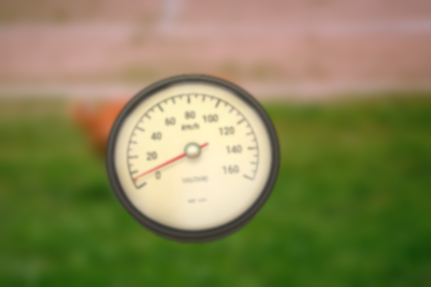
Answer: {"value": 5, "unit": "km/h"}
